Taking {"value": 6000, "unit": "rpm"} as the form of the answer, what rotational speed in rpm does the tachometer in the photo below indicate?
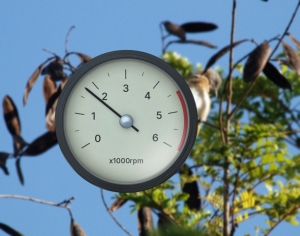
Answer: {"value": 1750, "unit": "rpm"}
